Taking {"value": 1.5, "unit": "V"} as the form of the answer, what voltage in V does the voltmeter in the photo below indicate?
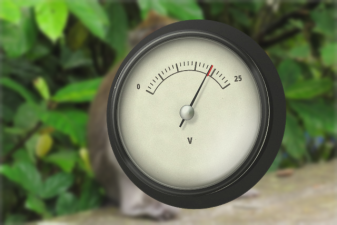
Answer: {"value": 19, "unit": "V"}
